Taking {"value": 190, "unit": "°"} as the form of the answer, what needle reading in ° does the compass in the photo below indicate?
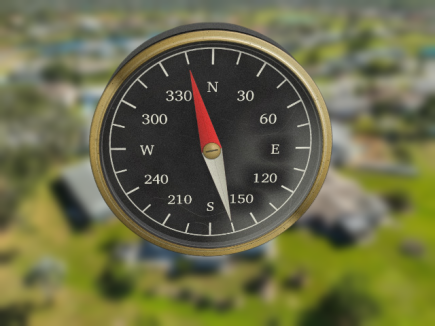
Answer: {"value": 345, "unit": "°"}
